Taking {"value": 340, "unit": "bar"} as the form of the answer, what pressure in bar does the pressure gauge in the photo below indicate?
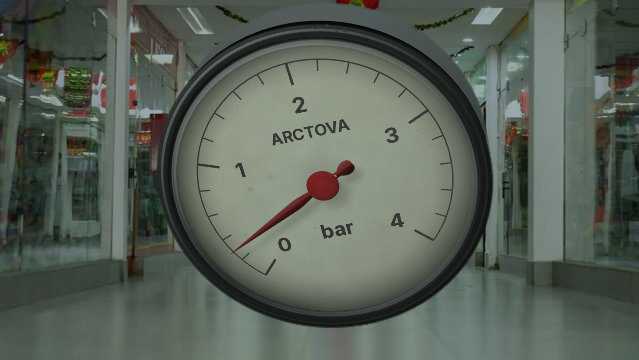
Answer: {"value": 0.3, "unit": "bar"}
